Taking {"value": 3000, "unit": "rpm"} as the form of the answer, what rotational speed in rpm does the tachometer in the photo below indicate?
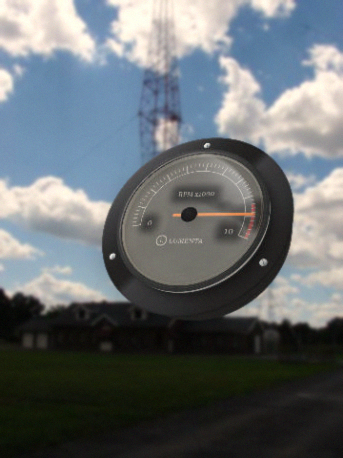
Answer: {"value": 9000, "unit": "rpm"}
